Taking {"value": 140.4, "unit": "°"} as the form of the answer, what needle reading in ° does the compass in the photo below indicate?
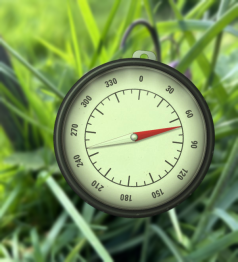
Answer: {"value": 70, "unit": "°"}
